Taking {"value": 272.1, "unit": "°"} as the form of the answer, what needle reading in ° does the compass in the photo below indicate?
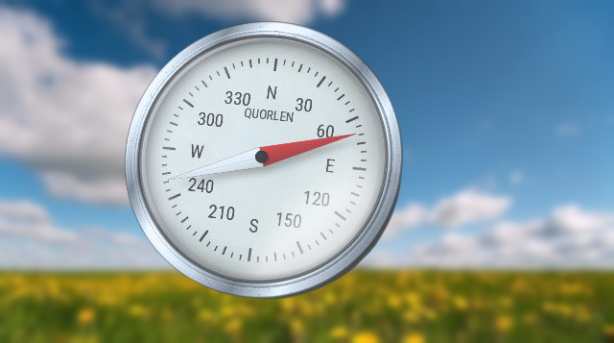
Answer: {"value": 70, "unit": "°"}
